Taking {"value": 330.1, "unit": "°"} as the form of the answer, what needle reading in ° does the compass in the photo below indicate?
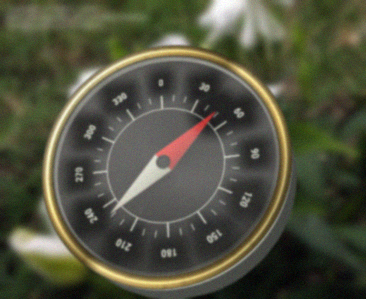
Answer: {"value": 50, "unit": "°"}
